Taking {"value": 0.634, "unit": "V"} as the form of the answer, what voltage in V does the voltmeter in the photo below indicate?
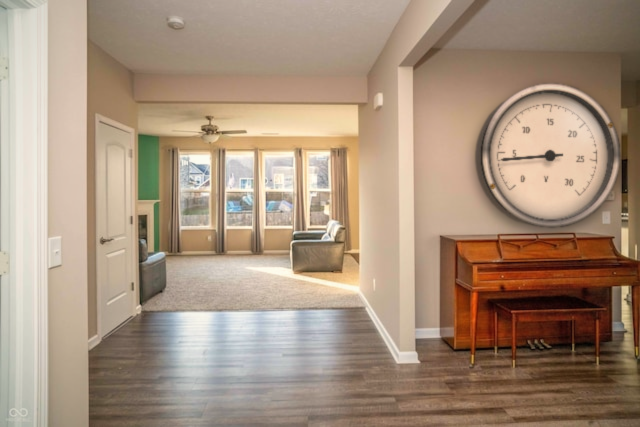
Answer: {"value": 4, "unit": "V"}
